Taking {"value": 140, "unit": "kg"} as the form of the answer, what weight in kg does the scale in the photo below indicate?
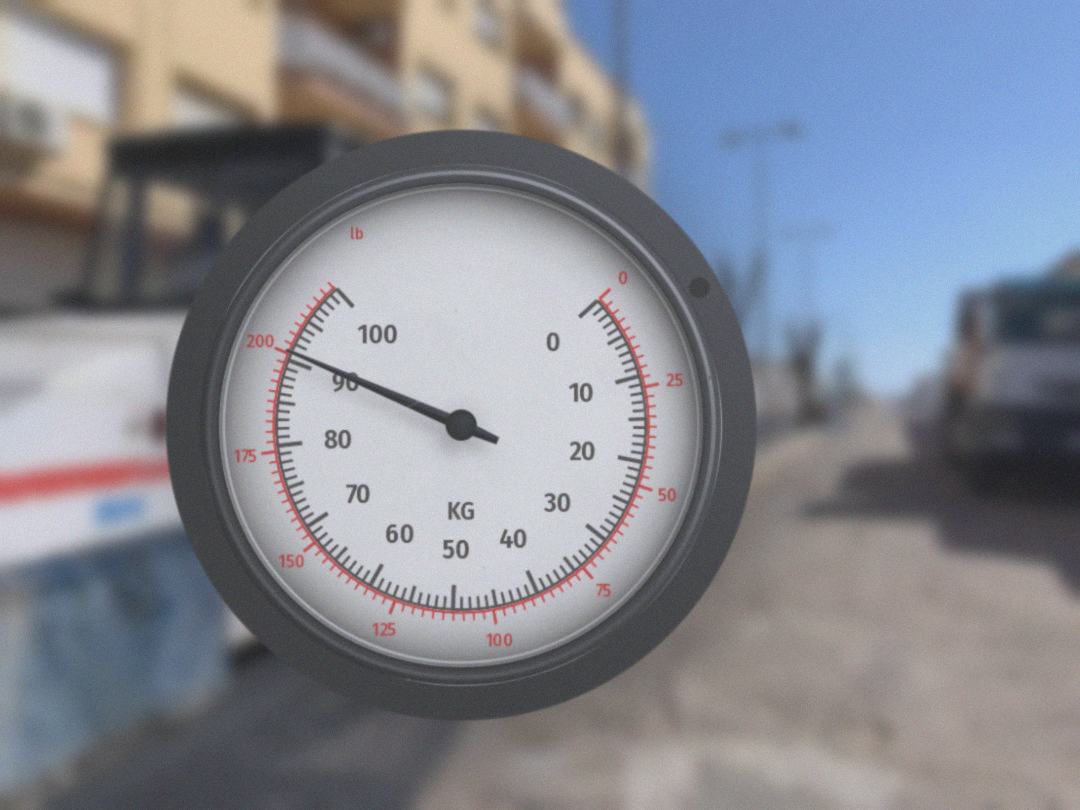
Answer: {"value": 91, "unit": "kg"}
